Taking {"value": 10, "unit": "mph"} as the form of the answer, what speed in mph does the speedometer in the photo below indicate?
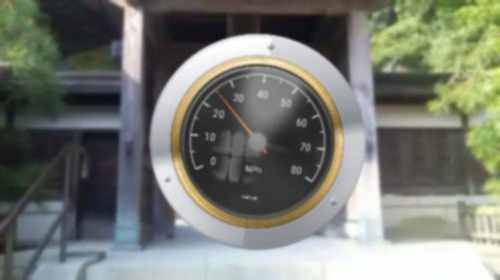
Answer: {"value": 25, "unit": "mph"}
